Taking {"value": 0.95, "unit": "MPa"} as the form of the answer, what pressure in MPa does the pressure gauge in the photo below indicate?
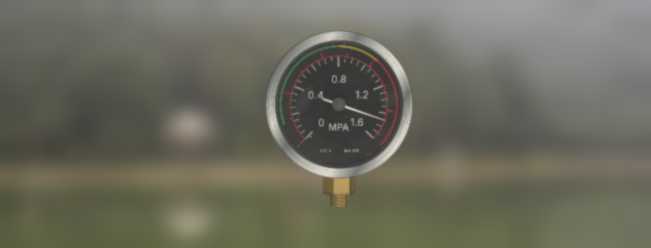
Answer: {"value": 1.45, "unit": "MPa"}
